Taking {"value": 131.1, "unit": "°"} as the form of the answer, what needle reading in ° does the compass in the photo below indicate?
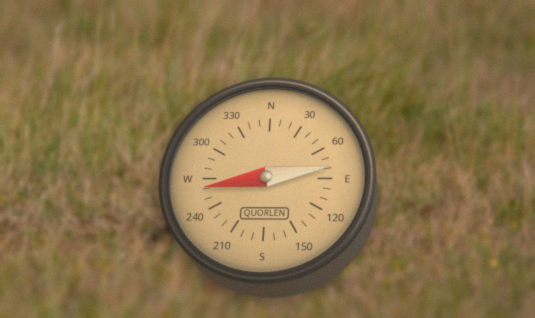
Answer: {"value": 260, "unit": "°"}
